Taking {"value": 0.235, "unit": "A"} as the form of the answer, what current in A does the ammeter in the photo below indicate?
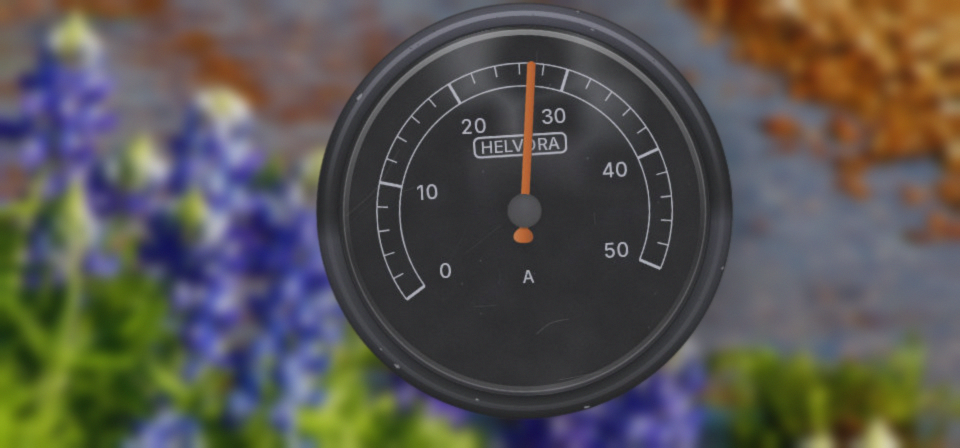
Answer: {"value": 27, "unit": "A"}
